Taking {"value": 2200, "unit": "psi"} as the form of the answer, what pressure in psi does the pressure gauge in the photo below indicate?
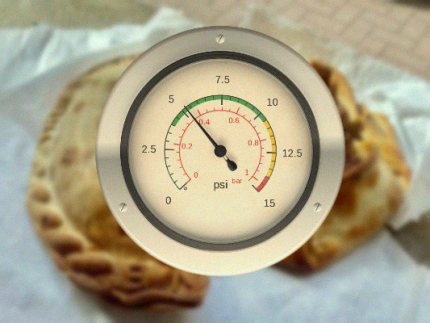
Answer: {"value": 5.25, "unit": "psi"}
